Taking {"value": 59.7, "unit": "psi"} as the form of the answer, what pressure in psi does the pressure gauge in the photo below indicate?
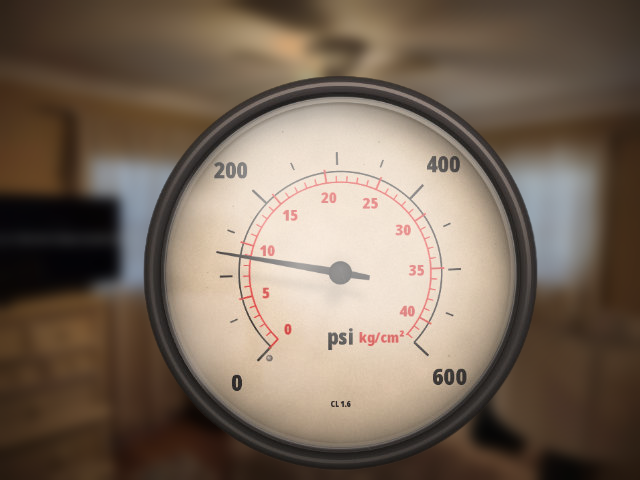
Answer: {"value": 125, "unit": "psi"}
